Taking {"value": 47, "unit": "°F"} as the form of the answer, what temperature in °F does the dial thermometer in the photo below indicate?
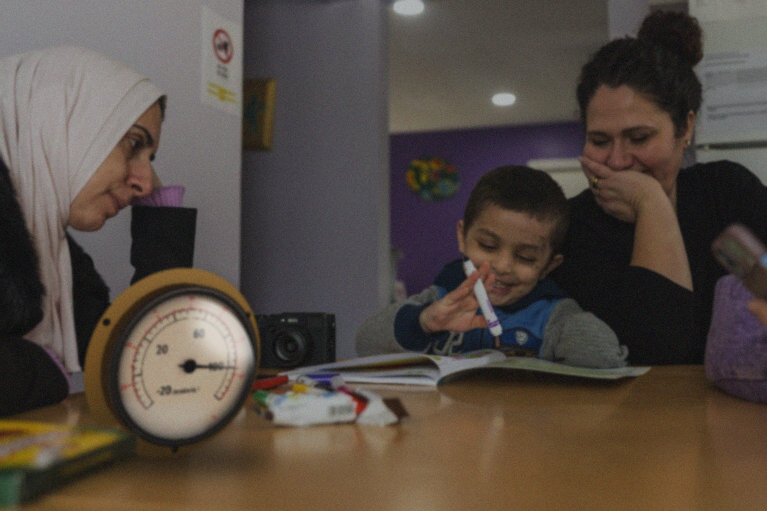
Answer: {"value": 100, "unit": "°F"}
